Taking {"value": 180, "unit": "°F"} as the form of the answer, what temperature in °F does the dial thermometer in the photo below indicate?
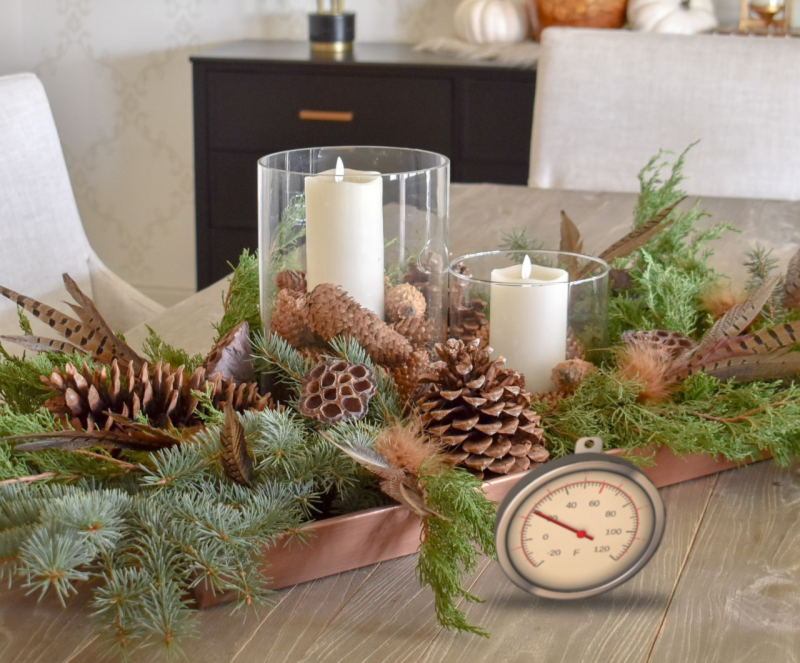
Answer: {"value": 20, "unit": "°F"}
